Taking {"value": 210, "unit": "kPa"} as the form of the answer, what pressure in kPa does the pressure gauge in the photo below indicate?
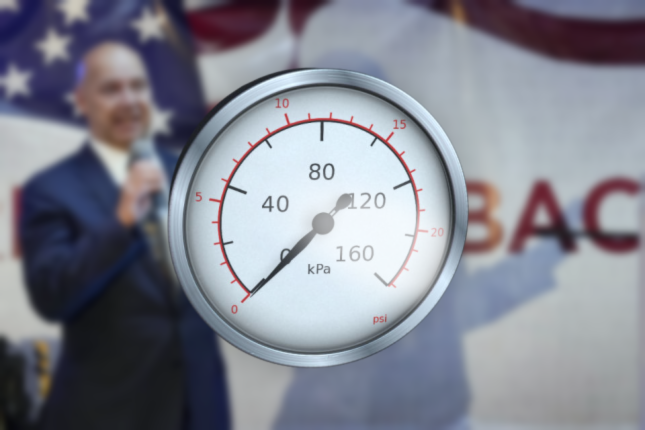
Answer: {"value": 0, "unit": "kPa"}
